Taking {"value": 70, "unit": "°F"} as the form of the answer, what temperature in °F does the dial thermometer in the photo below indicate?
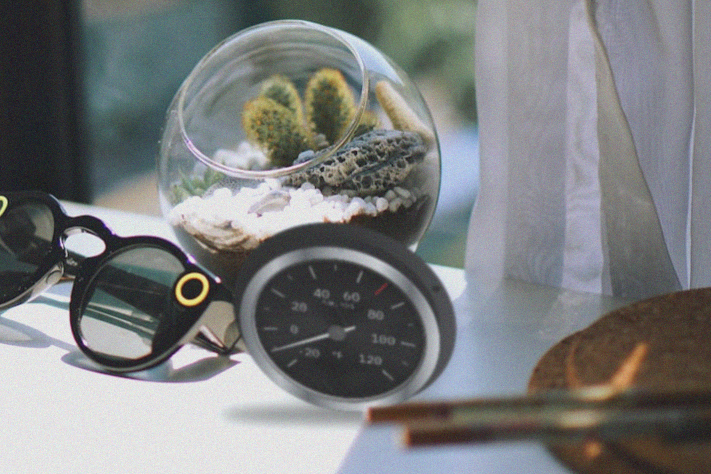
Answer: {"value": -10, "unit": "°F"}
